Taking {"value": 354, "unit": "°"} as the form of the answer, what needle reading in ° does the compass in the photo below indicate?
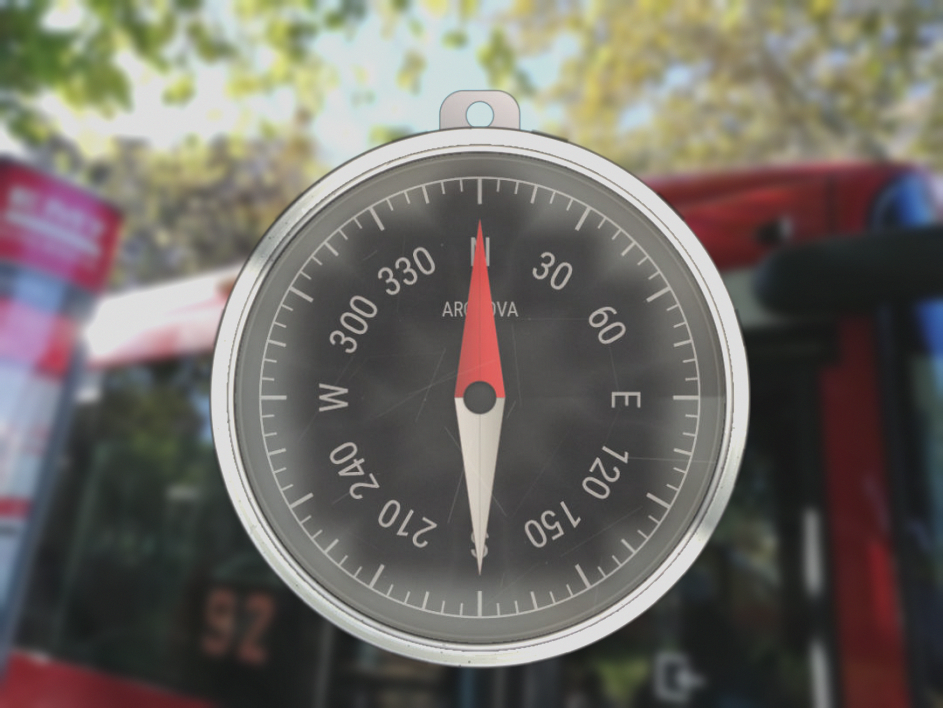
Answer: {"value": 0, "unit": "°"}
